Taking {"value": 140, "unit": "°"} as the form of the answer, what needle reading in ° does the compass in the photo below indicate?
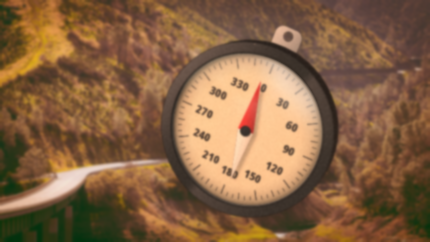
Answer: {"value": 355, "unit": "°"}
